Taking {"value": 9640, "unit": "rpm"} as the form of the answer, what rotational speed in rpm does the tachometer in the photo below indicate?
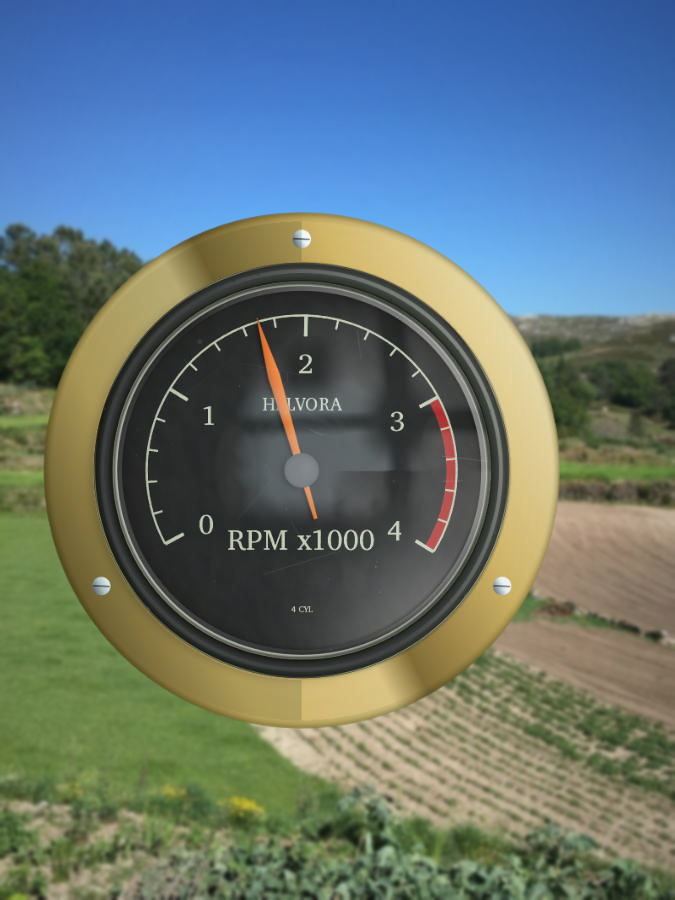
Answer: {"value": 1700, "unit": "rpm"}
